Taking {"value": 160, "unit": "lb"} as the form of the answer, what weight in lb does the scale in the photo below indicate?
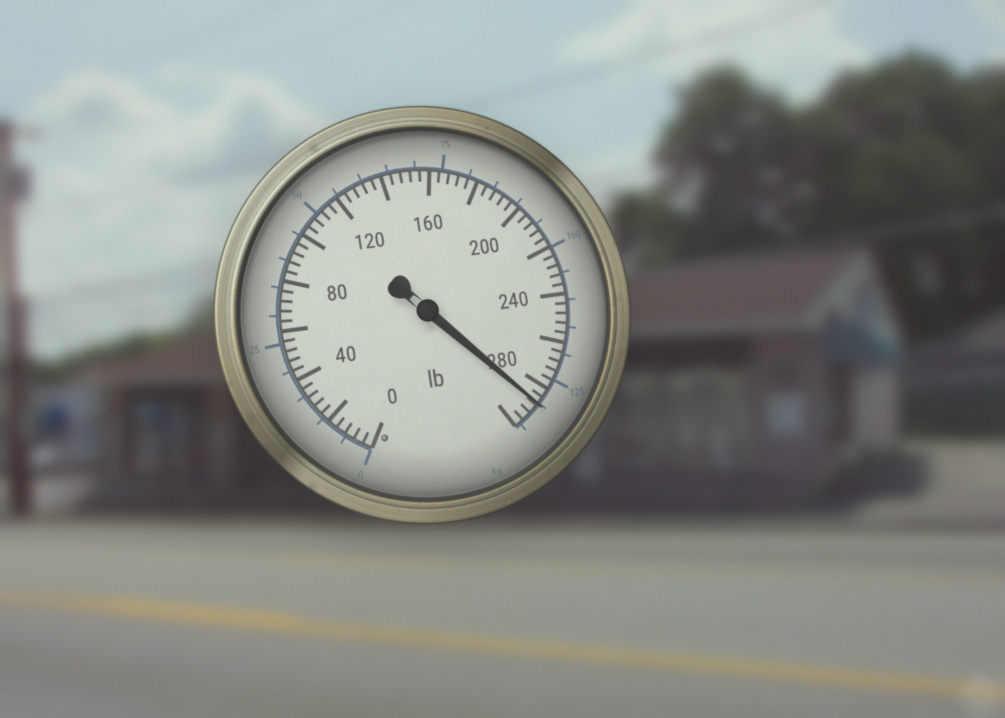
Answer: {"value": 288, "unit": "lb"}
